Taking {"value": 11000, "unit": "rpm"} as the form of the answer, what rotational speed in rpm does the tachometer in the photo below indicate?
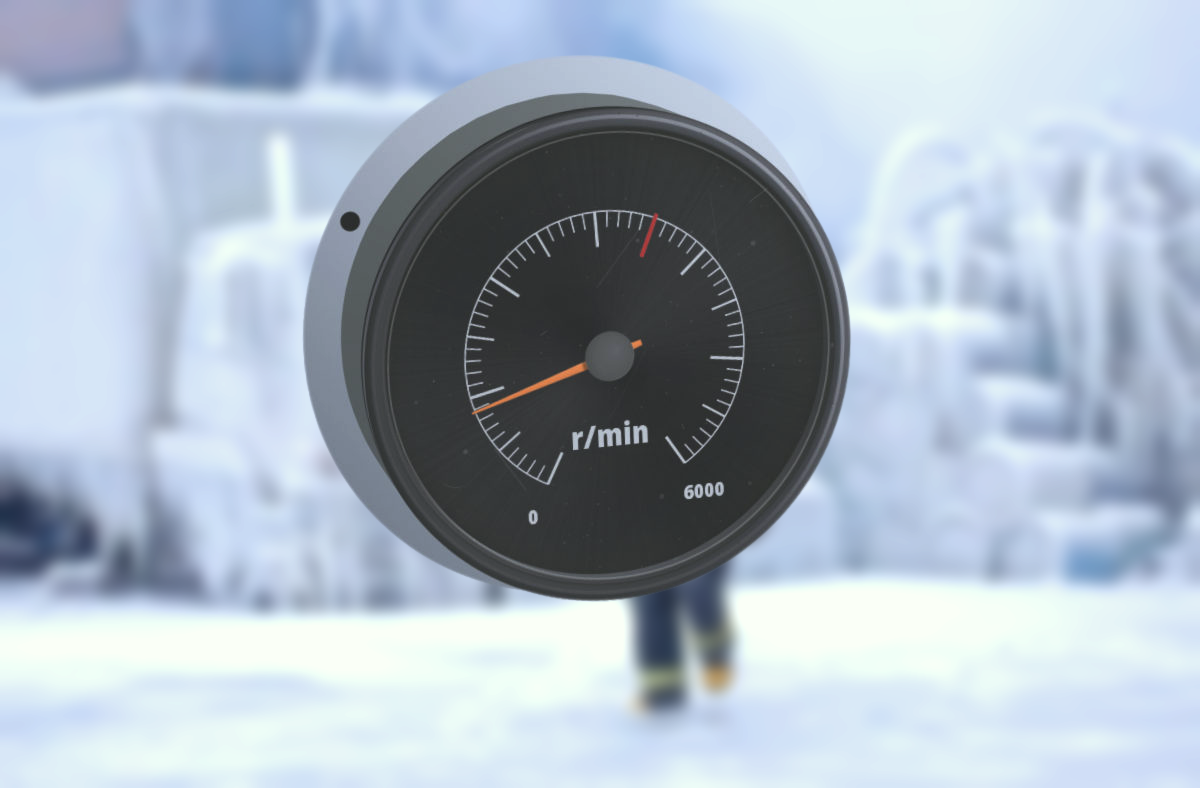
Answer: {"value": 900, "unit": "rpm"}
